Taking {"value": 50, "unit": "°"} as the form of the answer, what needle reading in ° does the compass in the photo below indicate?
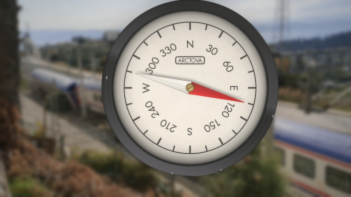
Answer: {"value": 105, "unit": "°"}
